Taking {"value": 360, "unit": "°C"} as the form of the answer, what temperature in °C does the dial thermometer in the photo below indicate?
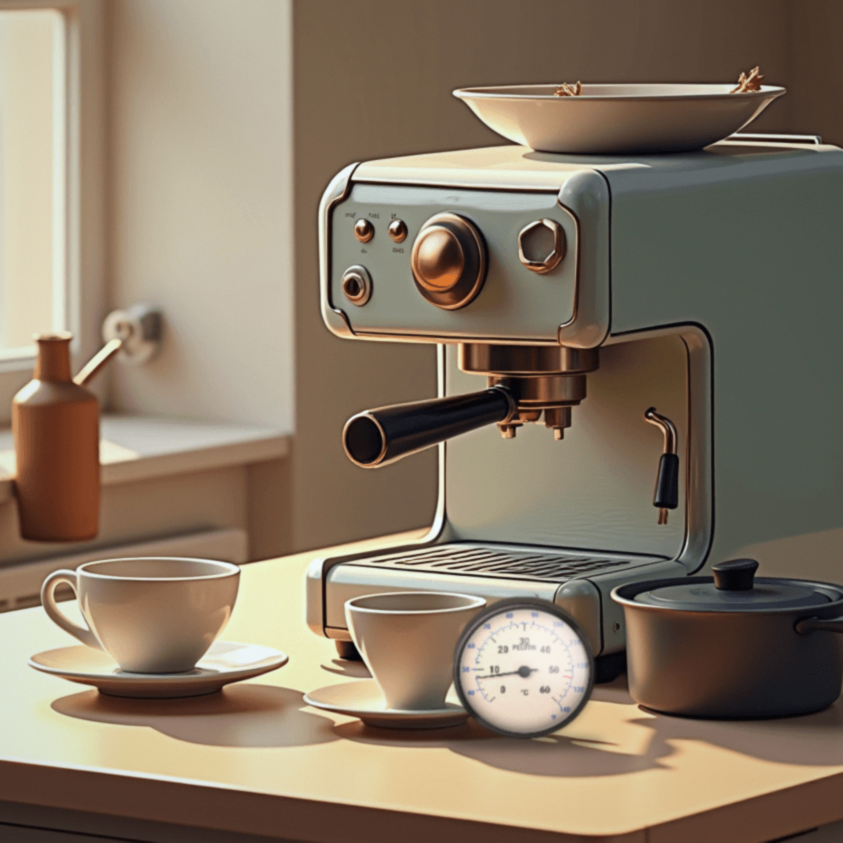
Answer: {"value": 8, "unit": "°C"}
